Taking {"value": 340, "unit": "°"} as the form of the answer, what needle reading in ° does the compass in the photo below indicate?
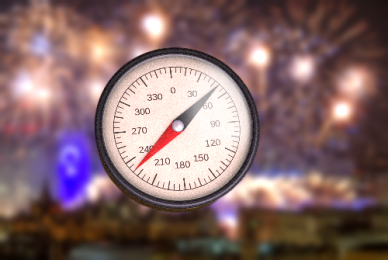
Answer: {"value": 230, "unit": "°"}
